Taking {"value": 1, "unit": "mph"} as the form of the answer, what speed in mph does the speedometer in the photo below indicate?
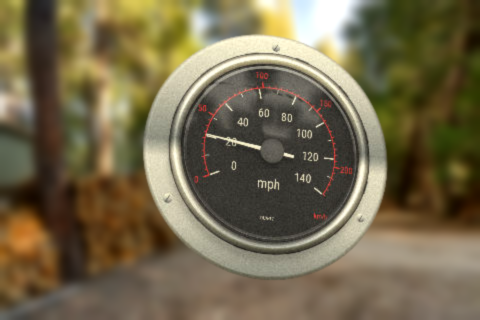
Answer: {"value": 20, "unit": "mph"}
